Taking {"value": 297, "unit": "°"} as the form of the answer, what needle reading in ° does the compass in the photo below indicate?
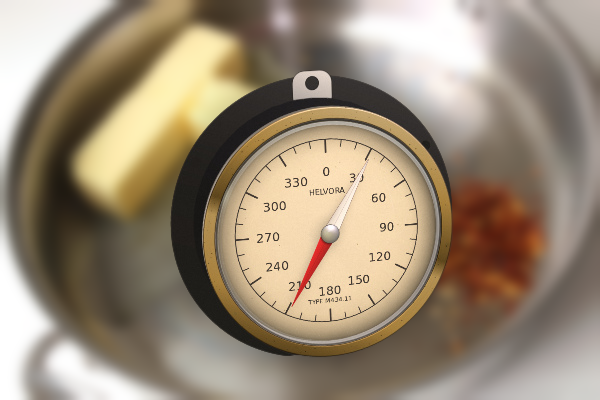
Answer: {"value": 210, "unit": "°"}
